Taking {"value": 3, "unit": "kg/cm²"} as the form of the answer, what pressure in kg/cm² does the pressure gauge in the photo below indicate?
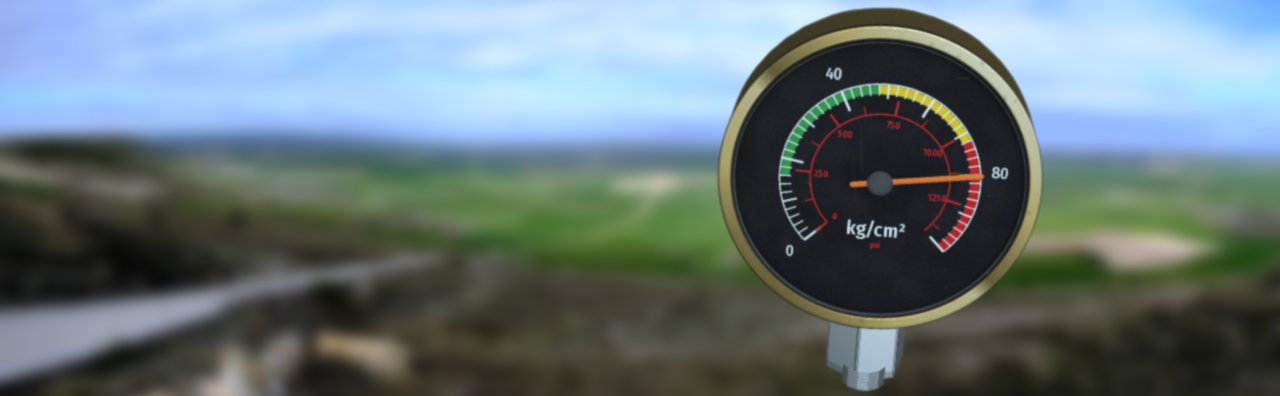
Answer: {"value": 80, "unit": "kg/cm²"}
